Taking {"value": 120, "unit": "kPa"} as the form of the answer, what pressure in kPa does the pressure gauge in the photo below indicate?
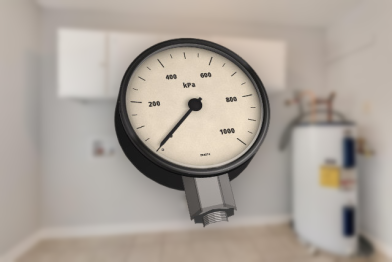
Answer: {"value": 0, "unit": "kPa"}
